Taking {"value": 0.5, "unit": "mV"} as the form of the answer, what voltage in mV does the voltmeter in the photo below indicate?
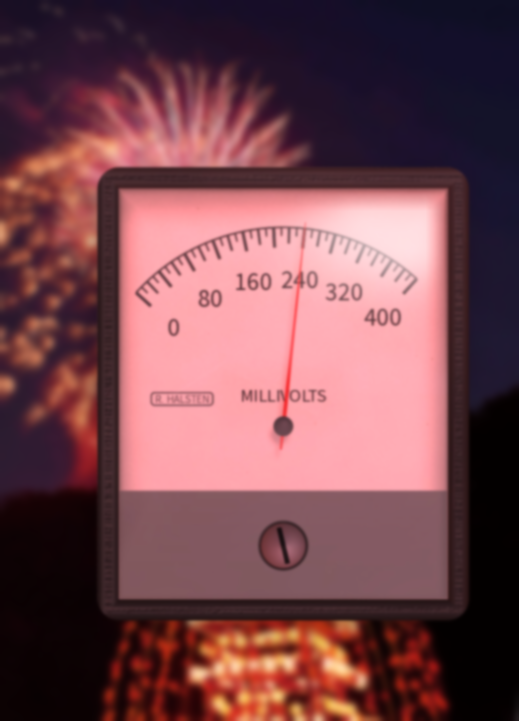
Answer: {"value": 240, "unit": "mV"}
